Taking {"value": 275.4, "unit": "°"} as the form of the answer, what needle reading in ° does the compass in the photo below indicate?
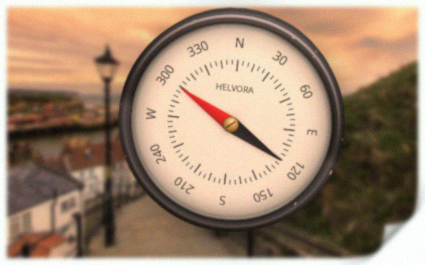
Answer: {"value": 300, "unit": "°"}
